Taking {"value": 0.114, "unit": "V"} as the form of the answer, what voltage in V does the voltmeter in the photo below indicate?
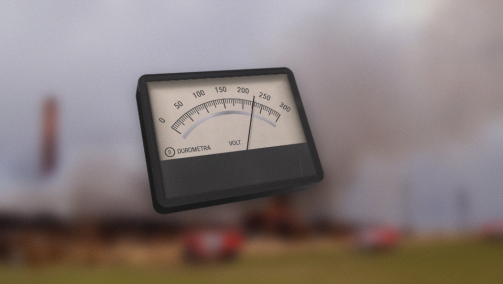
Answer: {"value": 225, "unit": "V"}
